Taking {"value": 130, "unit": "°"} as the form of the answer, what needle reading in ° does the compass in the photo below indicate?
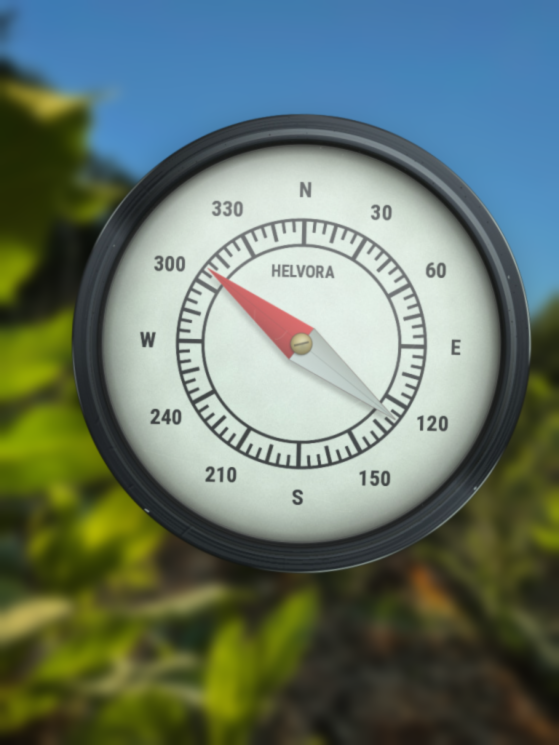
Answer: {"value": 307.5, "unit": "°"}
